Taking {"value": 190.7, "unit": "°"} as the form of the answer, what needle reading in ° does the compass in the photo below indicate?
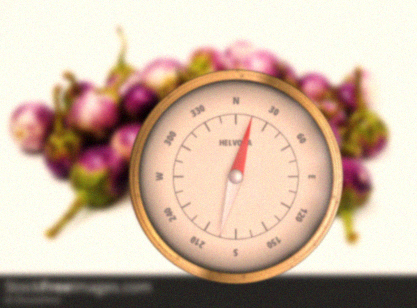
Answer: {"value": 15, "unit": "°"}
